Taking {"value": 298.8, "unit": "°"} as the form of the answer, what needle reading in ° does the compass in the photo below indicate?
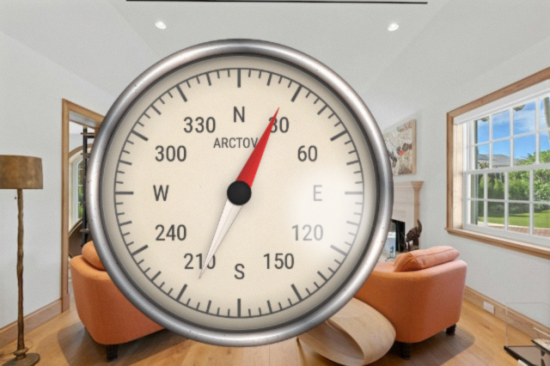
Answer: {"value": 25, "unit": "°"}
